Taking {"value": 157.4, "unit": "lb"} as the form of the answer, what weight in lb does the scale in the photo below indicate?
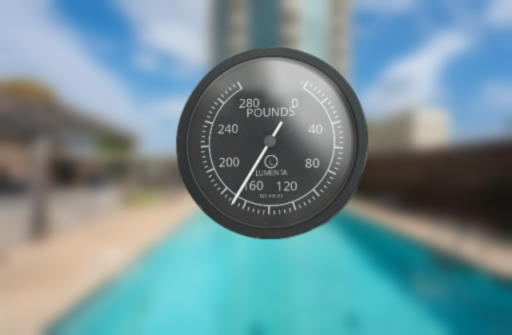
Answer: {"value": 168, "unit": "lb"}
